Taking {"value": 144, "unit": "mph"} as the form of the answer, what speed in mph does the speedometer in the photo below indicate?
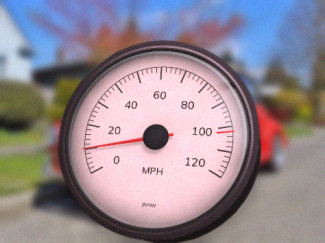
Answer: {"value": 10, "unit": "mph"}
